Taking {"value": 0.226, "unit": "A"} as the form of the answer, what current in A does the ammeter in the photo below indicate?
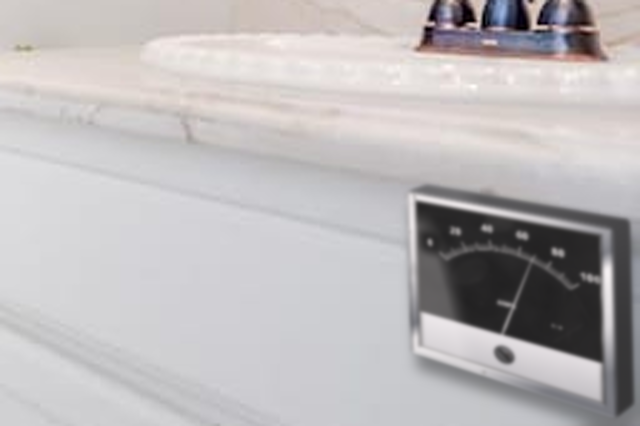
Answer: {"value": 70, "unit": "A"}
